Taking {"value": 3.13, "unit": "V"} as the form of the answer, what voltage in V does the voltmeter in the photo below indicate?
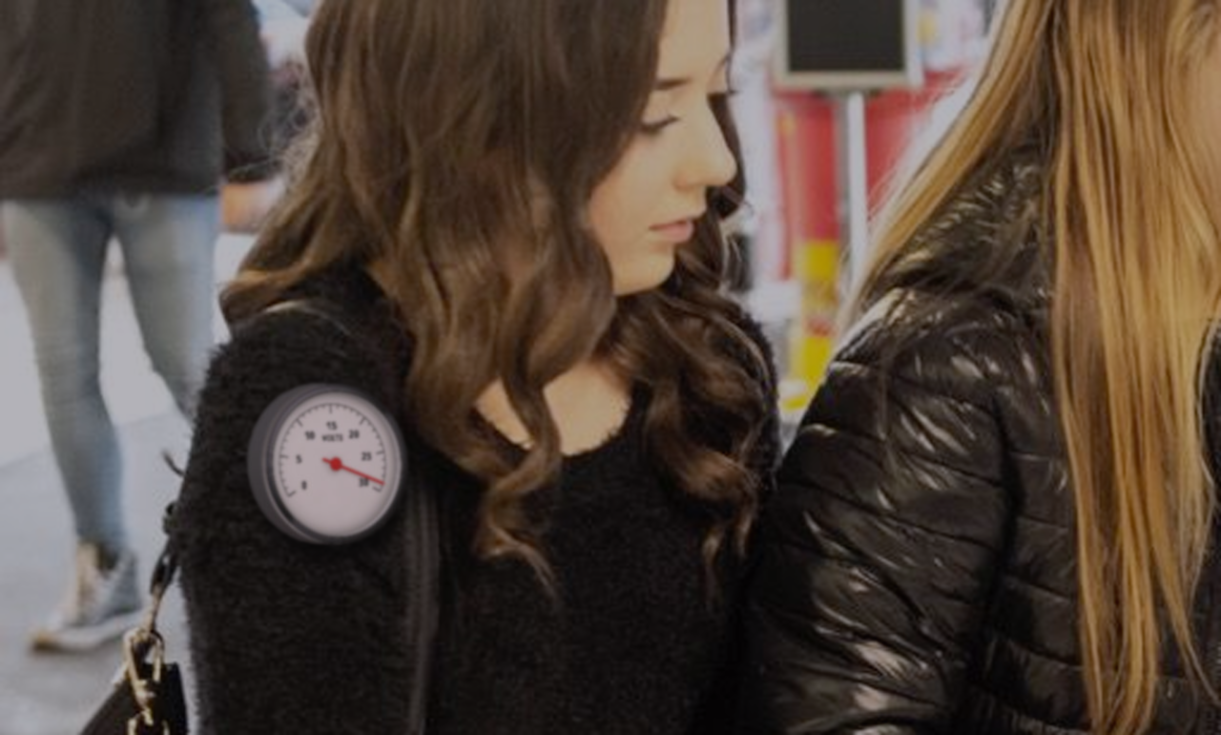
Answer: {"value": 29, "unit": "V"}
